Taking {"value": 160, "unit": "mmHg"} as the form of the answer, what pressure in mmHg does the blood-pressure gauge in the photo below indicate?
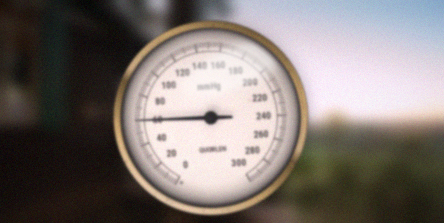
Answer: {"value": 60, "unit": "mmHg"}
